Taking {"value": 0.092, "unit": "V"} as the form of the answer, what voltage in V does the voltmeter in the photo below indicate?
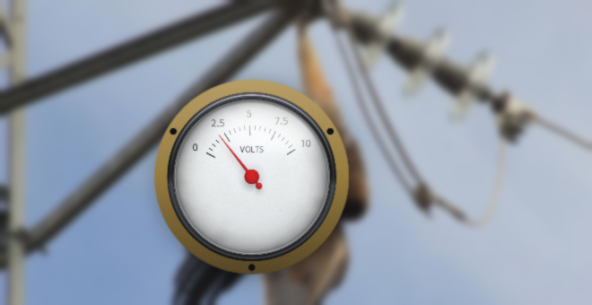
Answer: {"value": 2, "unit": "V"}
